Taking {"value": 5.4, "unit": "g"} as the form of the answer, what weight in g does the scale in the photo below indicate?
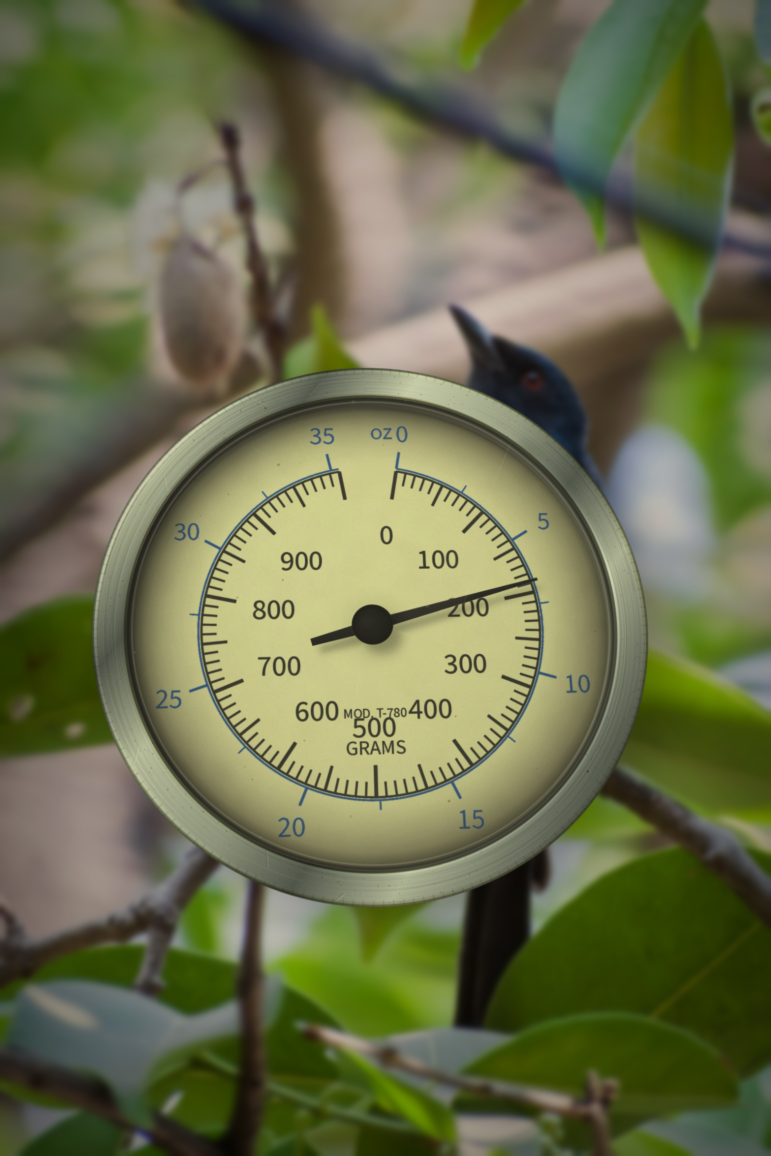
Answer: {"value": 190, "unit": "g"}
